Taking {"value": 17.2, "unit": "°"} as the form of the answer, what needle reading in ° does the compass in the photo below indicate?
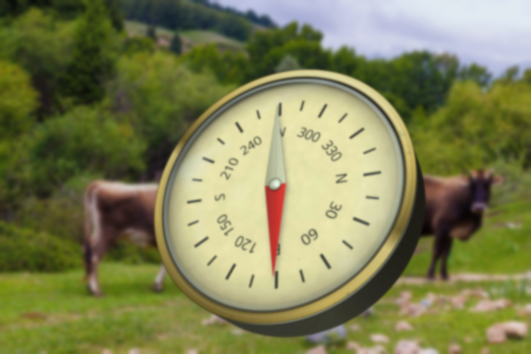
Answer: {"value": 90, "unit": "°"}
